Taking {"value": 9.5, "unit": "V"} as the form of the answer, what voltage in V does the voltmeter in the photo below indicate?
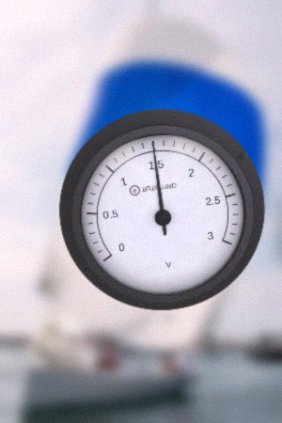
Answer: {"value": 1.5, "unit": "V"}
